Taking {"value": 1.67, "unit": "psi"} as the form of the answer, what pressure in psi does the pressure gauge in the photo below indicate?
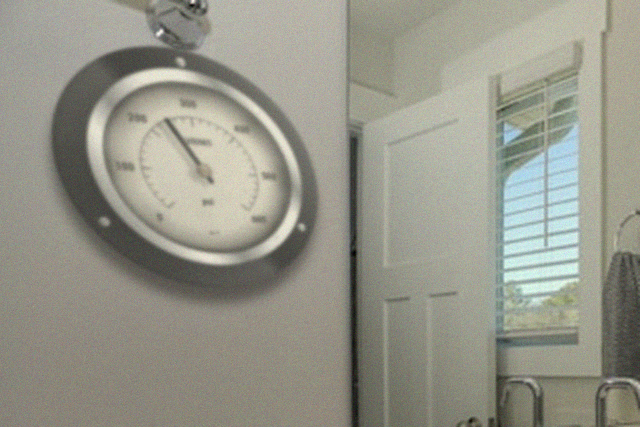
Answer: {"value": 240, "unit": "psi"}
